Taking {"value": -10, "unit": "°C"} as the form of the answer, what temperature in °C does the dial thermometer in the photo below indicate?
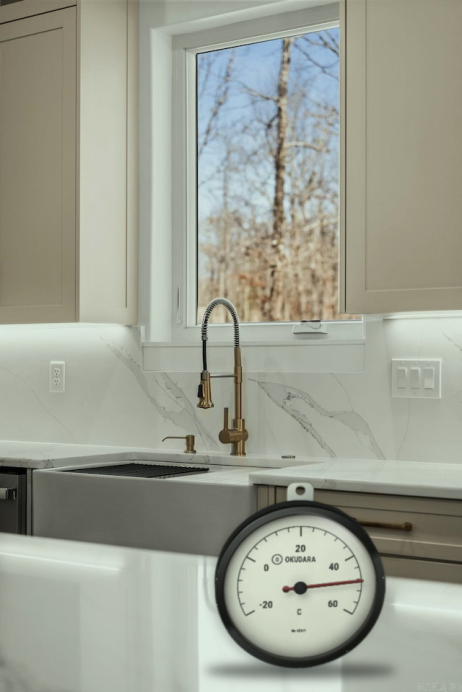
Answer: {"value": 48, "unit": "°C"}
